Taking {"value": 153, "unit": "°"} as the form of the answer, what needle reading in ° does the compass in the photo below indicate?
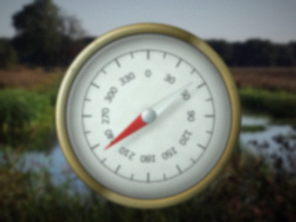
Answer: {"value": 232.5, "unit": "°"}
